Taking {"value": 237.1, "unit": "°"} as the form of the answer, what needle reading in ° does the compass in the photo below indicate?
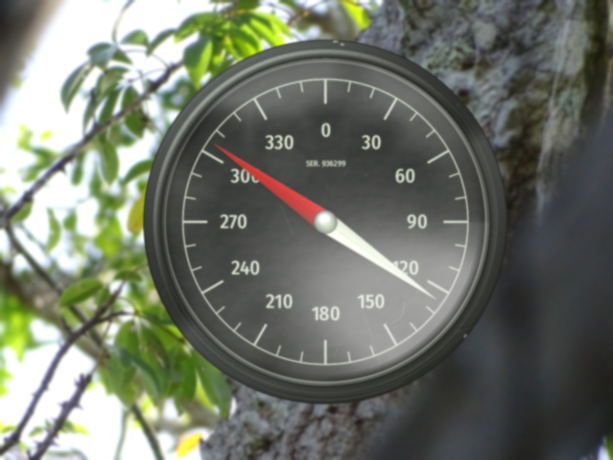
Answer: {"value": 305, "unit": "°"}
